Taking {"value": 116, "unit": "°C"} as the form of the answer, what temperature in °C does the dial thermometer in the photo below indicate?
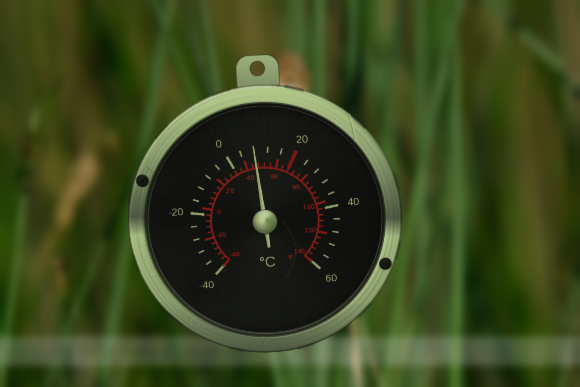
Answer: {"value": 8, "unit": "°C"}
